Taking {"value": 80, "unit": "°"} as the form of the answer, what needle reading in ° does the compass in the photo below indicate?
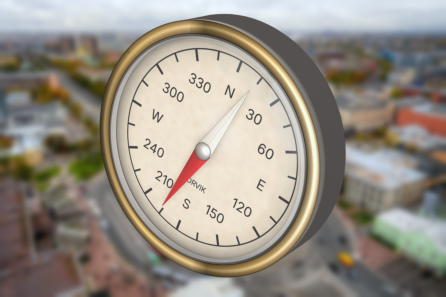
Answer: {"value": 195, "unit": "°"}
